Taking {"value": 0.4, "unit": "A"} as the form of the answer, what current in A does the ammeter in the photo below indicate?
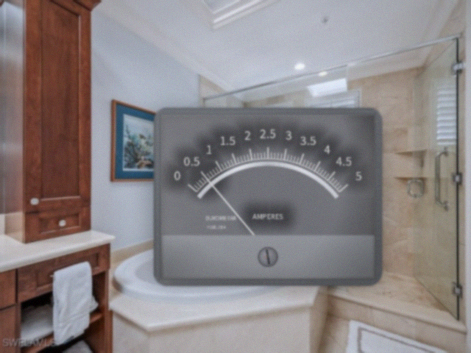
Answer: {"value": 0.5, "unit": "A"}
